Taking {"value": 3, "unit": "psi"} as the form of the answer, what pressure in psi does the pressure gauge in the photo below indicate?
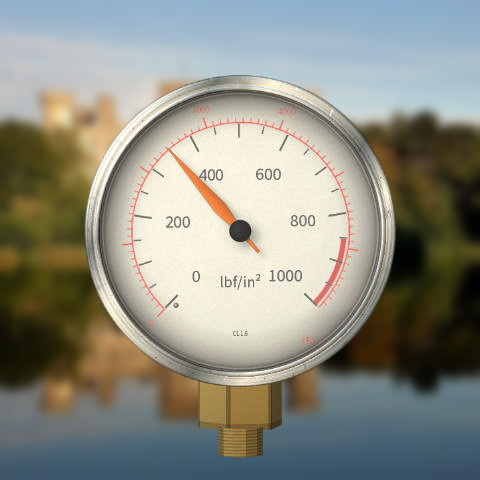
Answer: {"value": 350, "unit": "psi"}
